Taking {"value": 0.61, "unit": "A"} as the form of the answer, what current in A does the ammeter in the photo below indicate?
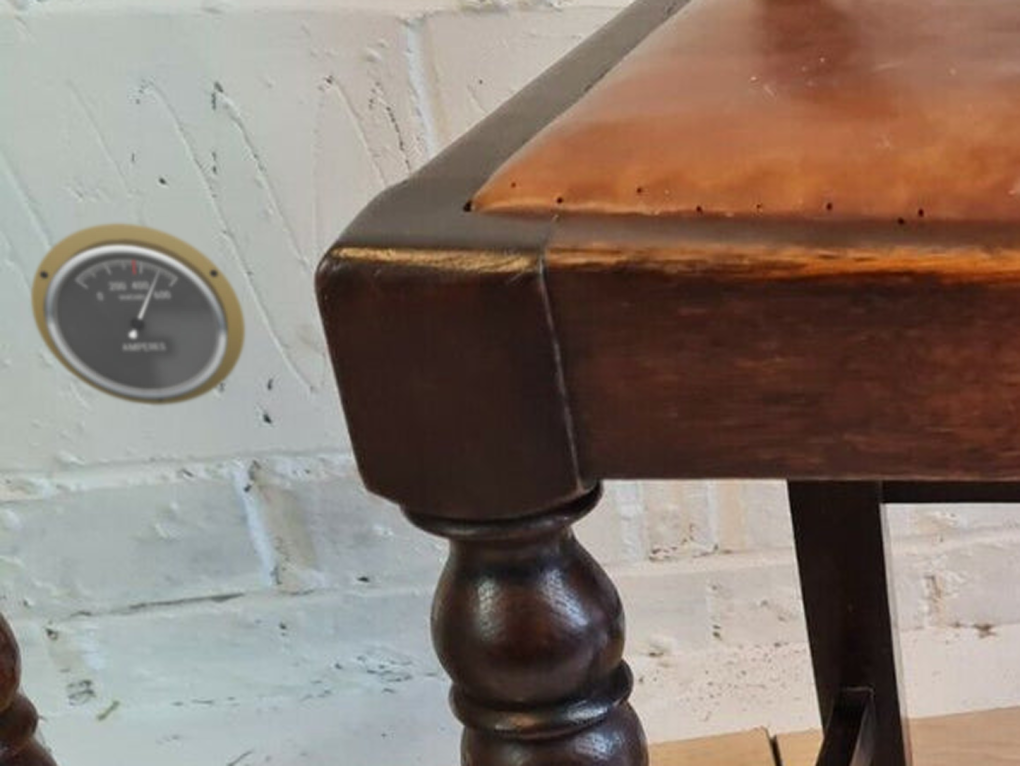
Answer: {"value": 500, "unit": "A"}
